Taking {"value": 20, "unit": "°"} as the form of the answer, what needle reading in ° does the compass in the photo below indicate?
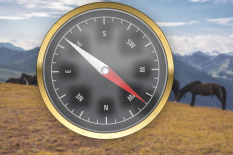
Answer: {"value": 310, "unit": "°"}
